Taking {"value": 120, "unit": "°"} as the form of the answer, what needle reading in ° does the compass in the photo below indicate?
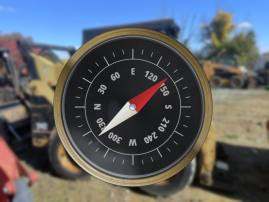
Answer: {"value": 140, "unit": "°"}
